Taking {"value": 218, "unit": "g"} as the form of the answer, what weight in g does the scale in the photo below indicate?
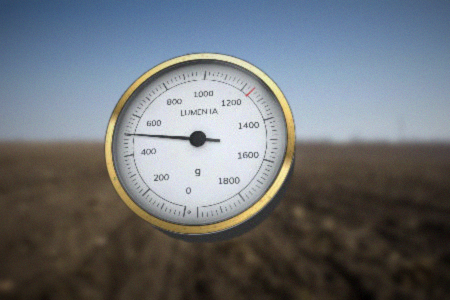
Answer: {"value": 500, "unit": "g"}
